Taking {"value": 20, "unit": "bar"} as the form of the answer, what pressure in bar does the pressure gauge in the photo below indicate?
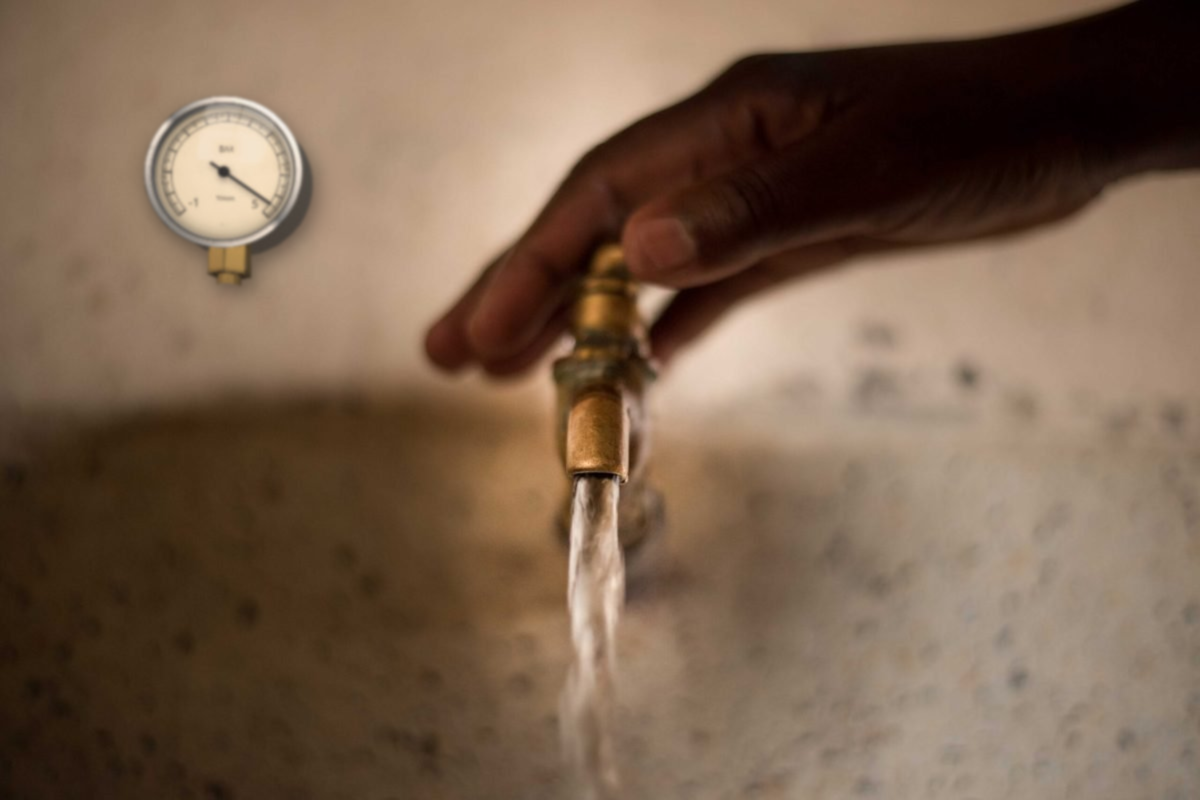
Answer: {"value": 4.75, "unit": "bar"}
